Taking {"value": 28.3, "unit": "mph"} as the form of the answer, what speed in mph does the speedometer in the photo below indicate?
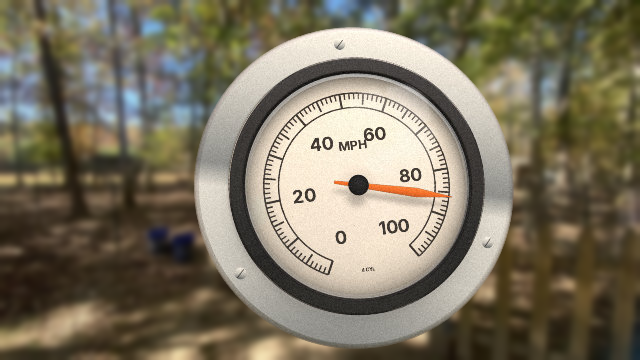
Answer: {"value": 86, "unit": "mph"}
